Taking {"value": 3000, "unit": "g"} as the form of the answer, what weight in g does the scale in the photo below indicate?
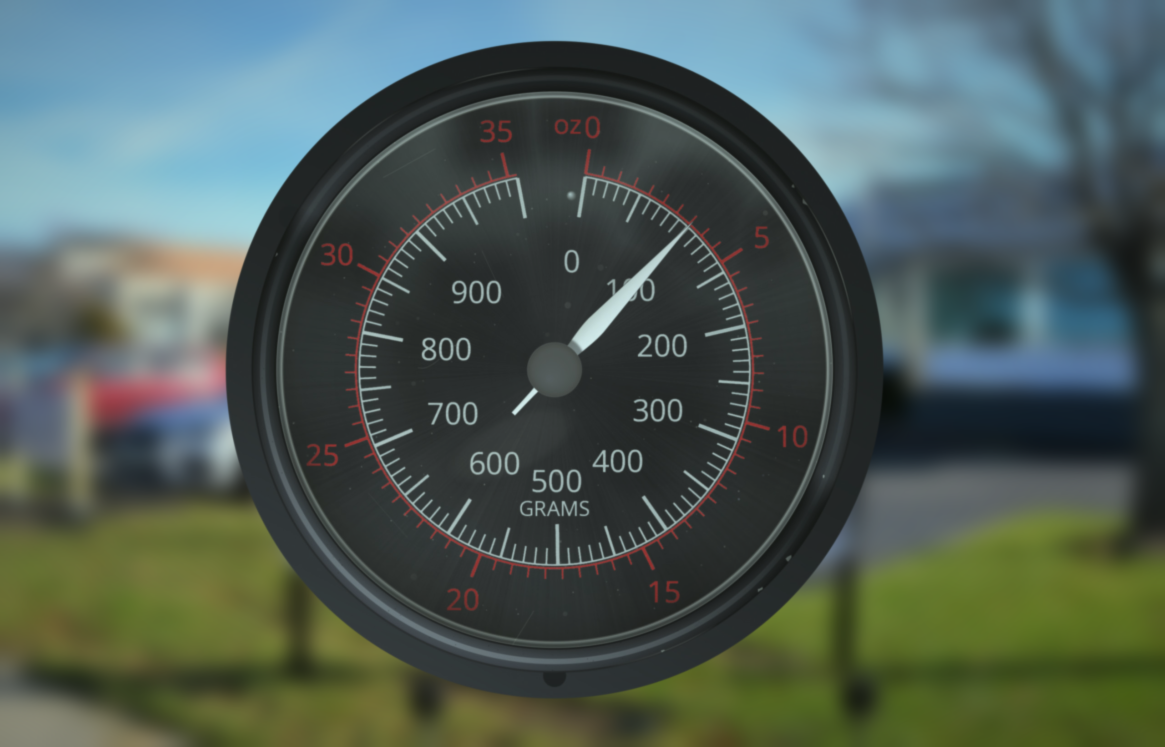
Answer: {"value": 100, "unit": "g"}
